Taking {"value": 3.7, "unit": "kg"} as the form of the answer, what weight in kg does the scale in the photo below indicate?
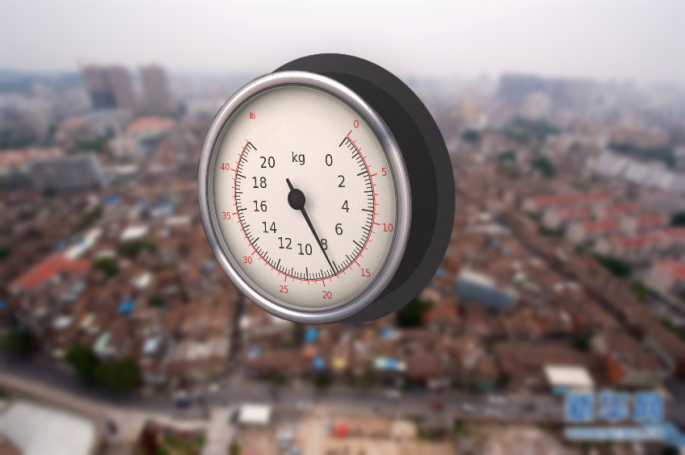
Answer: {"value": 8, "unit": "kg"}
